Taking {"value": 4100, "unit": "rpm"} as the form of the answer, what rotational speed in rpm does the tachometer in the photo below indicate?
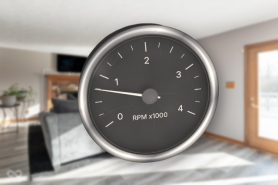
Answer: {"value": 750, "unit": "rpm"}
